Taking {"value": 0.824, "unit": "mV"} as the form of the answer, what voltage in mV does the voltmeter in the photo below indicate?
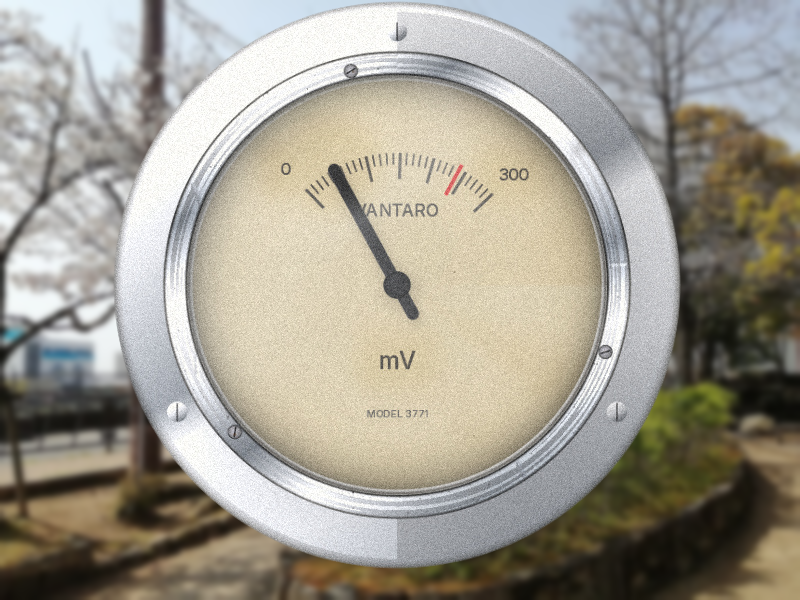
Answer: {"value": 50, "unit": "mV"}
